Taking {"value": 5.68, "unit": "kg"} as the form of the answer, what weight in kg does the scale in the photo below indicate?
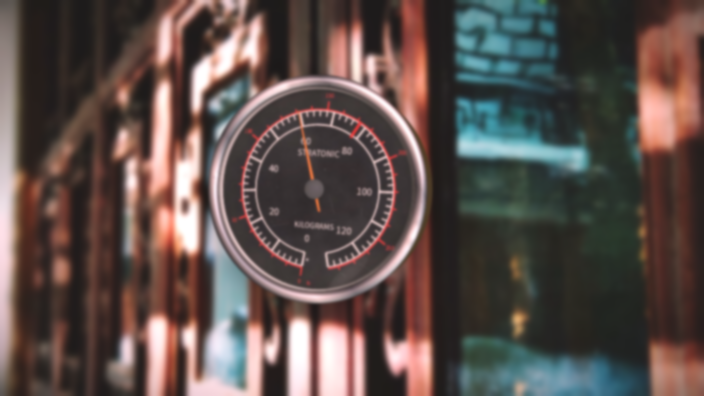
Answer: {"value": 60, "unit": "kg"}
